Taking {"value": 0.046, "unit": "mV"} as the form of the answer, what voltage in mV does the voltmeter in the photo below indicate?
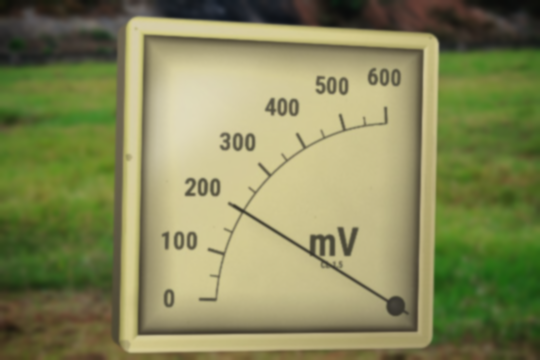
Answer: {"value": 200, "unit": "mV"}
